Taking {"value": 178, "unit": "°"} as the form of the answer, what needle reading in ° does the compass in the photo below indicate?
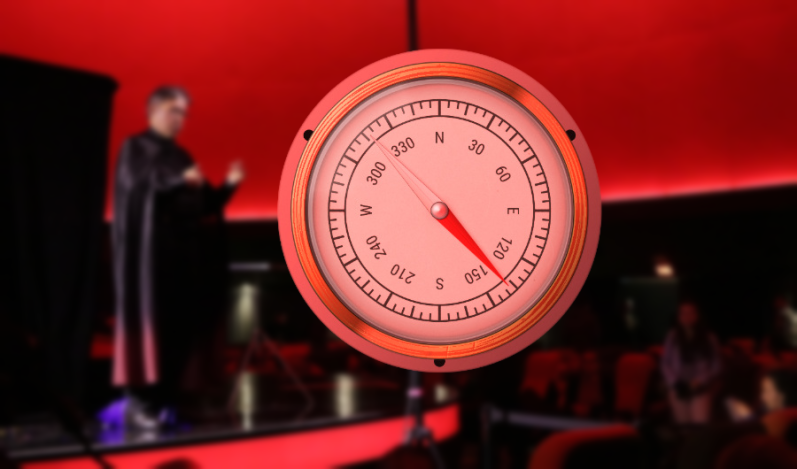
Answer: {"value": 137.5, "unit": "°"}
